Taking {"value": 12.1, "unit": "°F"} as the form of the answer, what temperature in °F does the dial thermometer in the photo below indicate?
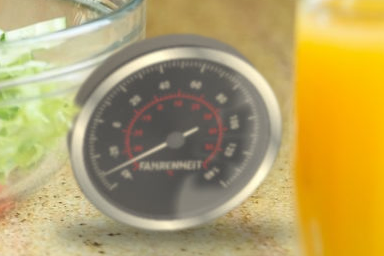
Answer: {"value": -30, "unit": "°F"}
